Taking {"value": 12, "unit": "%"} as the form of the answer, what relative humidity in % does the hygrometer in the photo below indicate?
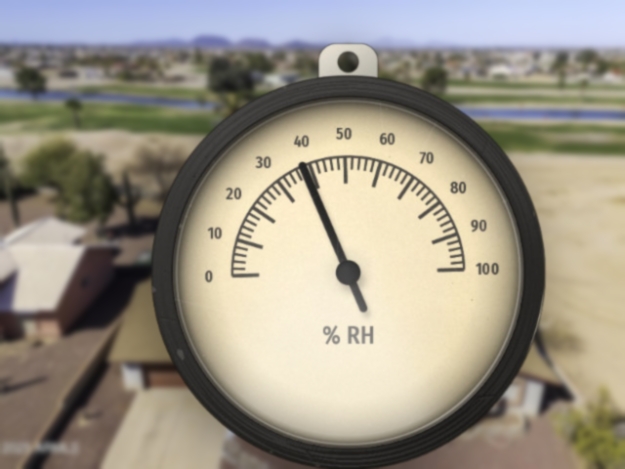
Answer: {"value": 38, "unit": "%"}
